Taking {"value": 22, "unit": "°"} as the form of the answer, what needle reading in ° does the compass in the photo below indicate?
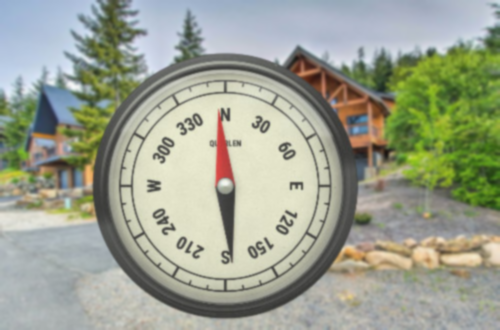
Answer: {"value": 355, "unit": "°"}
